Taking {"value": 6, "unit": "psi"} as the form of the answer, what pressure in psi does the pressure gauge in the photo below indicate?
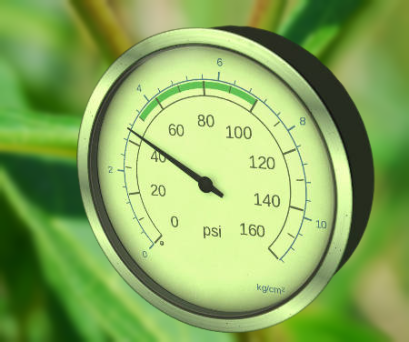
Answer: {"value": 45, "unit": "psi"}
